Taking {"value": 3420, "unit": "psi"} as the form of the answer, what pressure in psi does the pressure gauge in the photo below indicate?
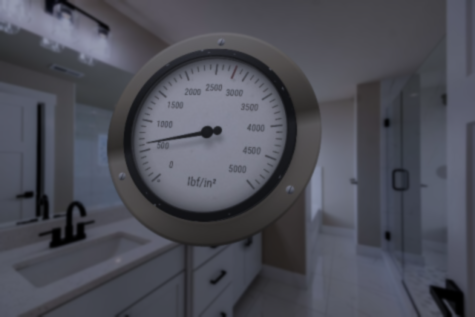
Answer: {"value": 600, "unit": "psi"}
